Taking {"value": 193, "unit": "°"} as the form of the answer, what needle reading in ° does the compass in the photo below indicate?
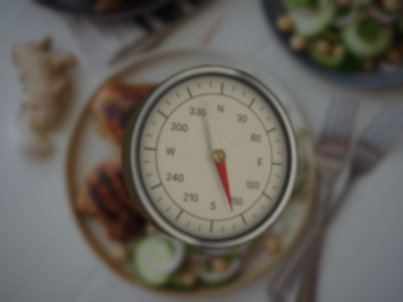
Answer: {"value": 160, "unit": "°"}
